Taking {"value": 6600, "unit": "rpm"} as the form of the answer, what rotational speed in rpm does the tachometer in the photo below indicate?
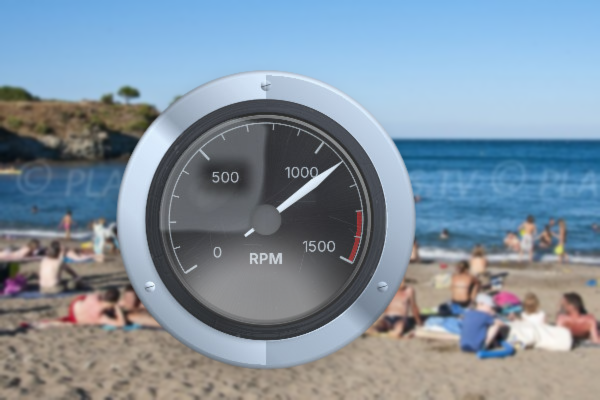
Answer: {"value": 1100, "unit": "rpm"}
